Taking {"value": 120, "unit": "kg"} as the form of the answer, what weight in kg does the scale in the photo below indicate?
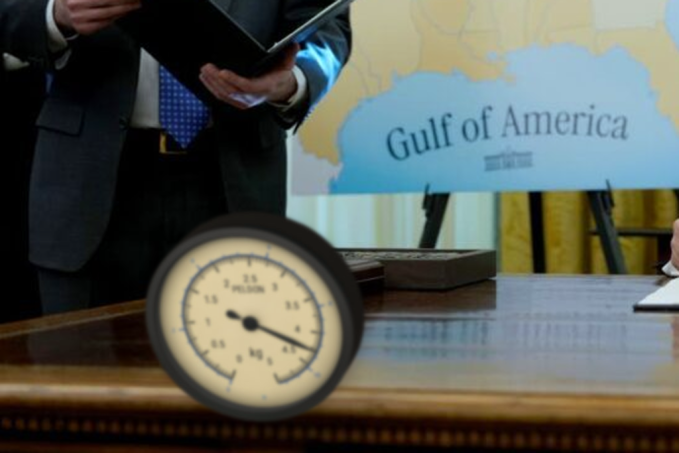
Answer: {"value": 4.25, "unit": "kg"}
